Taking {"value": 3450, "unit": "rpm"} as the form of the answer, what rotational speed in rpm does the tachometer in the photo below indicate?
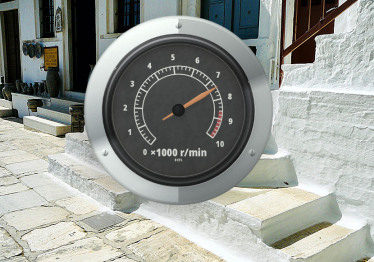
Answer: {"value": 7400, "unit": "rpm"}
